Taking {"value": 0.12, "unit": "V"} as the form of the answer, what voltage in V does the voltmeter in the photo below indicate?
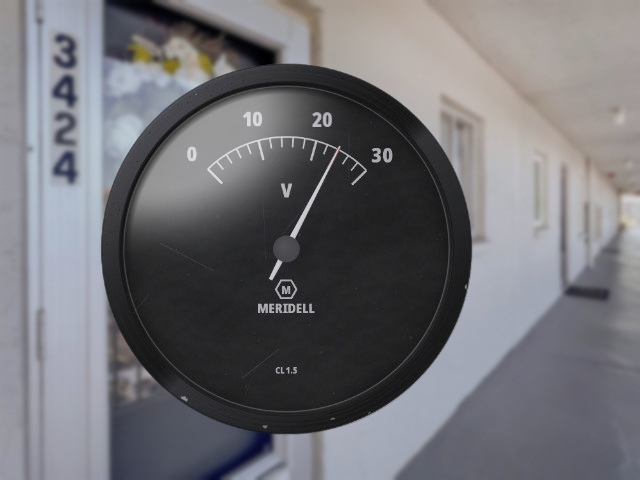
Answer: {"value": 24, "unit": "V"}
